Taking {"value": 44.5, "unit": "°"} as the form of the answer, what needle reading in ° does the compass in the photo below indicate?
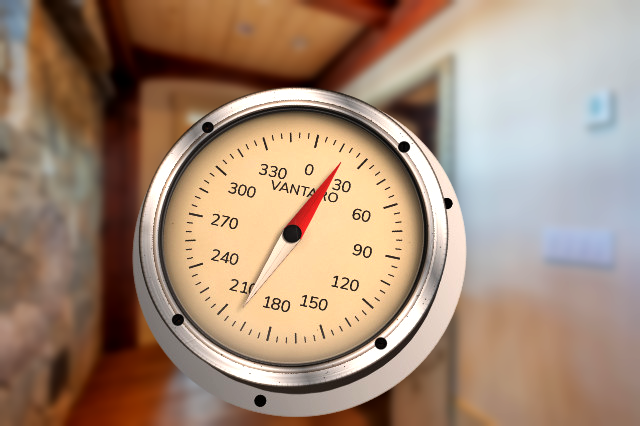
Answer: {"value": 20, "unit": "°"}
